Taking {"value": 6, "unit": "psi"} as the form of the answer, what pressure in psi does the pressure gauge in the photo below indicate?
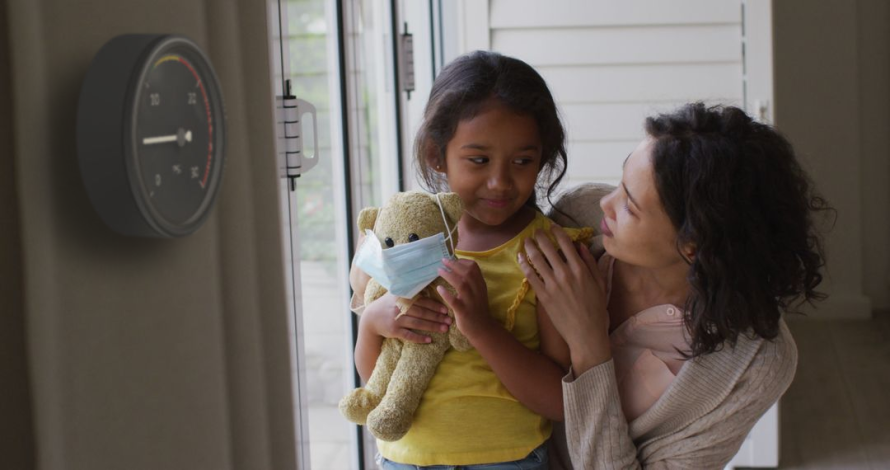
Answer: {"value": 5, "unit": "psi"}
